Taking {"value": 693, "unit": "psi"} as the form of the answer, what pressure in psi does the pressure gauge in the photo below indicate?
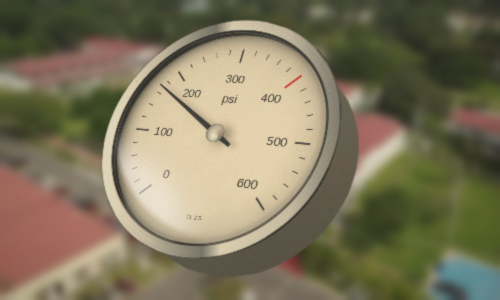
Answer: {"value": 170, "unit": "psi"}
